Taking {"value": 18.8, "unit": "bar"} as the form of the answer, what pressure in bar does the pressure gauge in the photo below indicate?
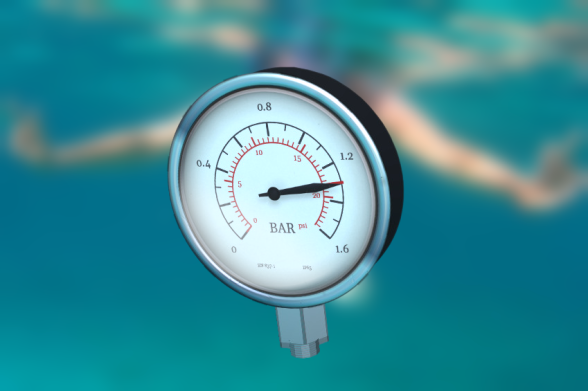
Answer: {"value": 1.3, "unit": "bar"}
